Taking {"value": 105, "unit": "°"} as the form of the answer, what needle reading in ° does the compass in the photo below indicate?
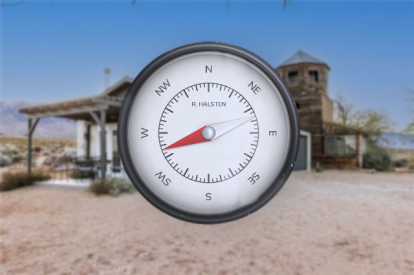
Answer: {"value": 250, "unit": "°"}
